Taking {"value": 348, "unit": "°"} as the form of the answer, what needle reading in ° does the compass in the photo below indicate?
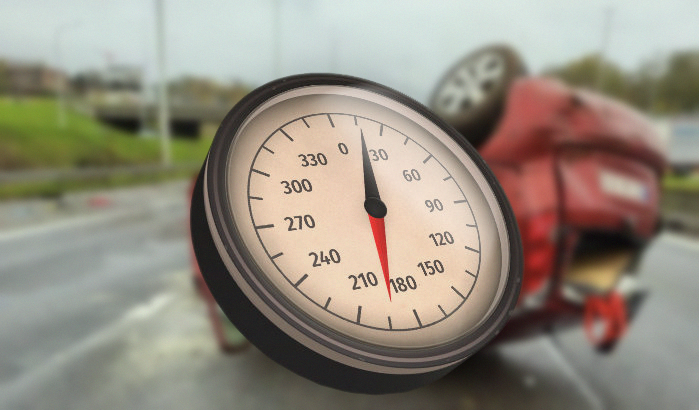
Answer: {"value": 195, "unit": "°"}
